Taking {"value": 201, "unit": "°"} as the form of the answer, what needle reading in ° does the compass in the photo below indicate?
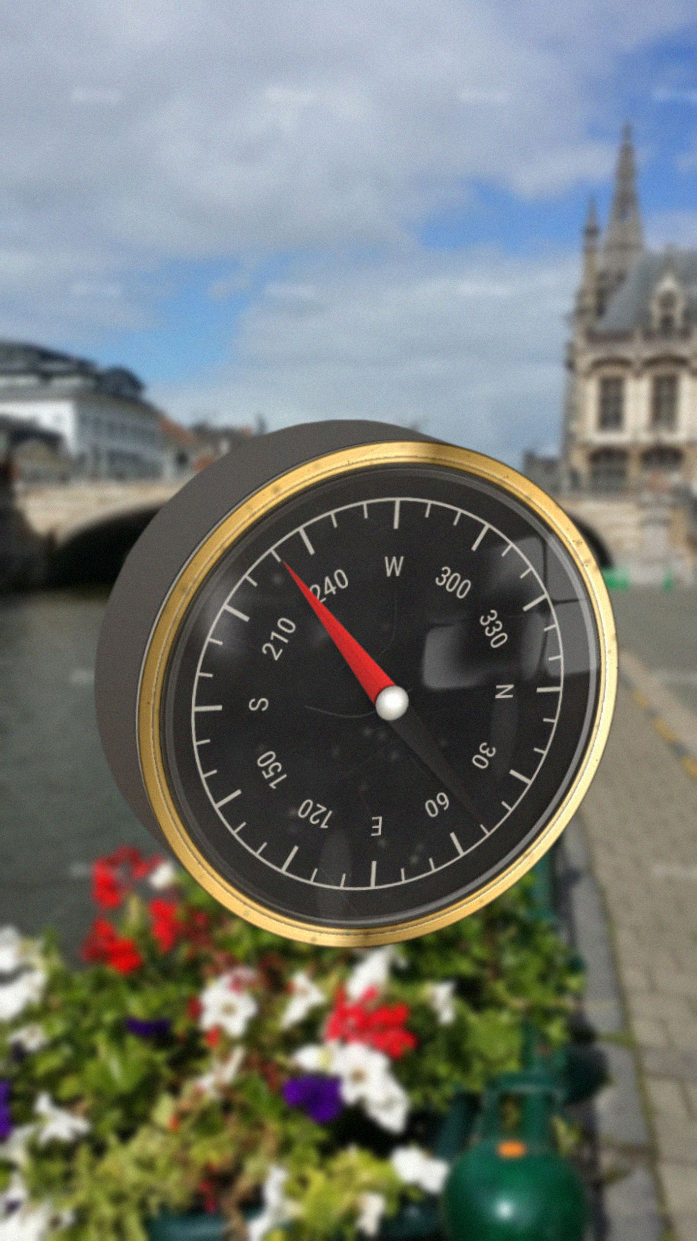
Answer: {"value": 230, "unit": "°"}
